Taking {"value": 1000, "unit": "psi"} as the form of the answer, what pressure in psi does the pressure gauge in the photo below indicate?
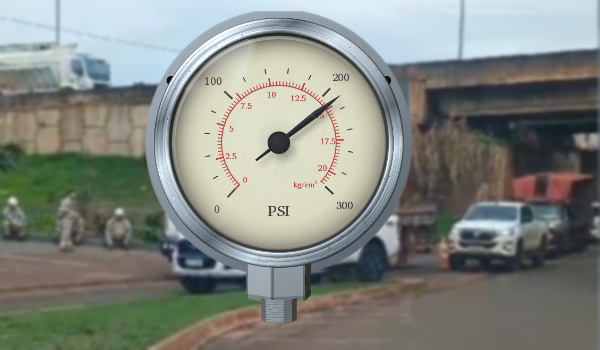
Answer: {"value": 210, "unit": "psi"}
